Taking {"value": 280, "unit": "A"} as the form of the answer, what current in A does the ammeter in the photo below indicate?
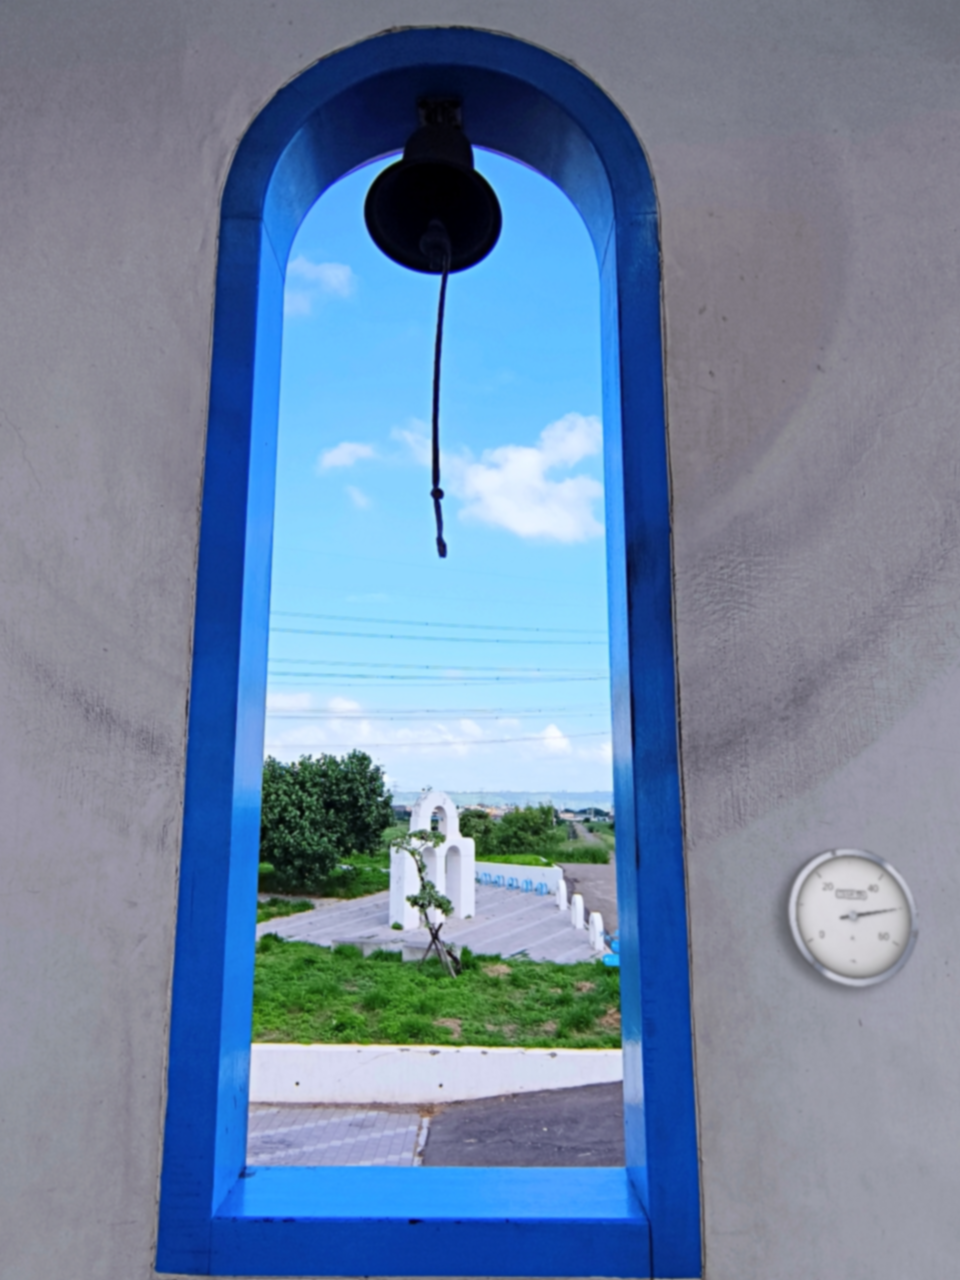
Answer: {"value": 50, "unit": "A"}
